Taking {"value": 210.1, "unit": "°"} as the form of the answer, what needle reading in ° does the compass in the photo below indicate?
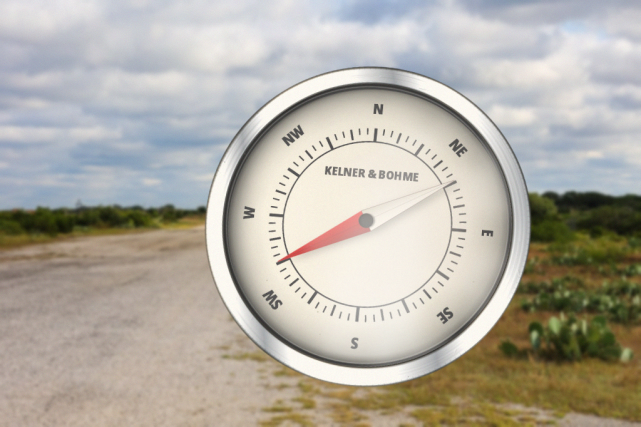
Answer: {"value": 240, "unit": "°"}
